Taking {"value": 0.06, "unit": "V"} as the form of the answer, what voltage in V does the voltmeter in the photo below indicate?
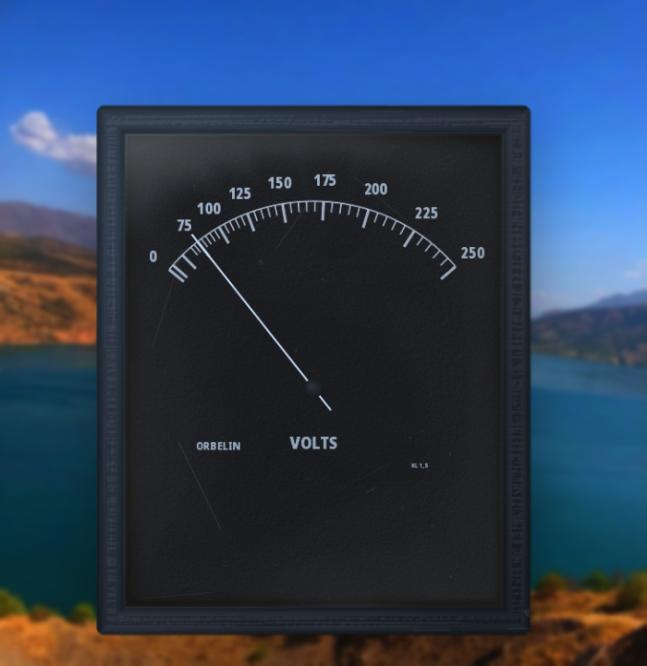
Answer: {"value": 75, "unit": "V"}
